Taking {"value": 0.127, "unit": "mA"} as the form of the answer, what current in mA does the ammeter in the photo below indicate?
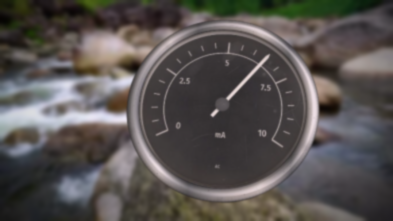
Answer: {"value": 6.5, "unit": "mA"}
